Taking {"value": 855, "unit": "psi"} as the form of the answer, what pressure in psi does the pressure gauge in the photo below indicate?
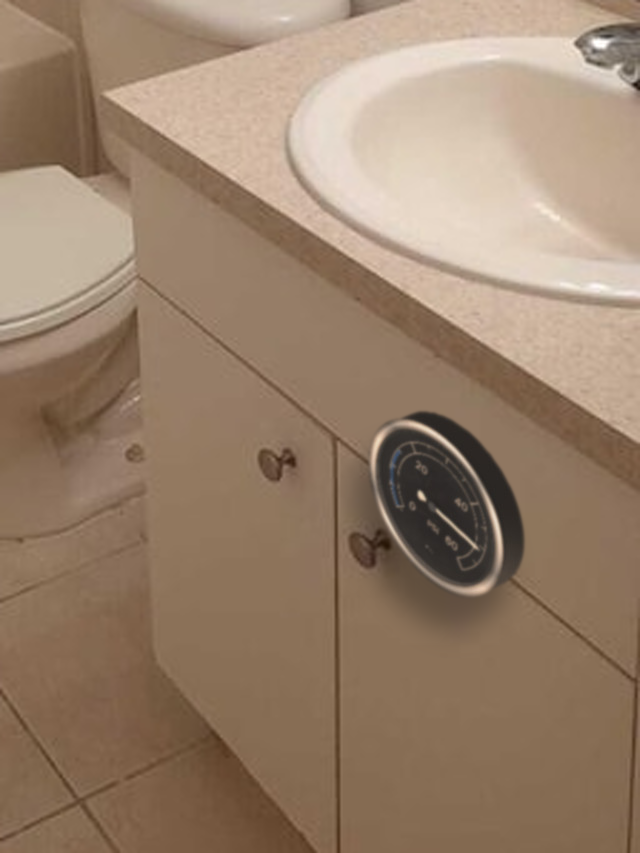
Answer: {"value": 50, "unit": "psi"}
